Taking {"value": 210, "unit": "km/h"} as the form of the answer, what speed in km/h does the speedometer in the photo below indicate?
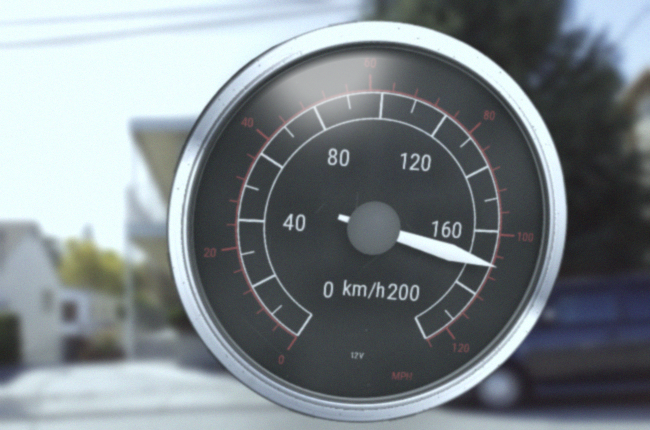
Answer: {"value": 170, "unit": "km/h"}
